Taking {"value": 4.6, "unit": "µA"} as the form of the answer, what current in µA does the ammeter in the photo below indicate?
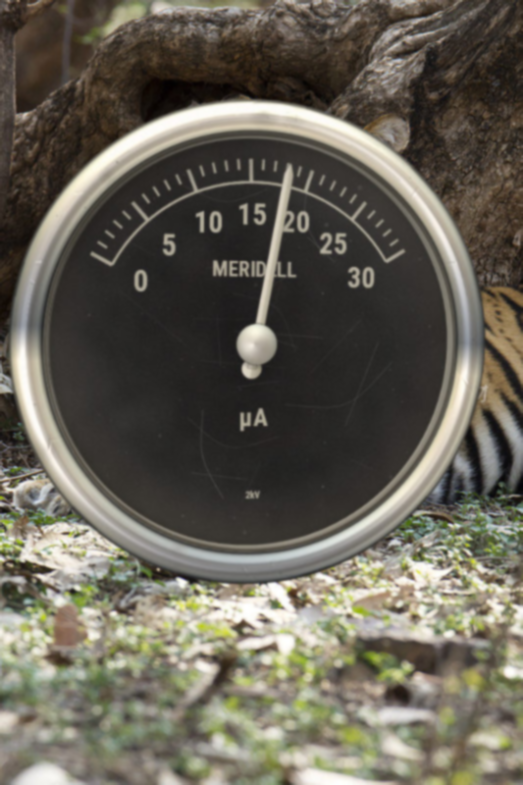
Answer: {"value": 18, "unit": "µA"}
